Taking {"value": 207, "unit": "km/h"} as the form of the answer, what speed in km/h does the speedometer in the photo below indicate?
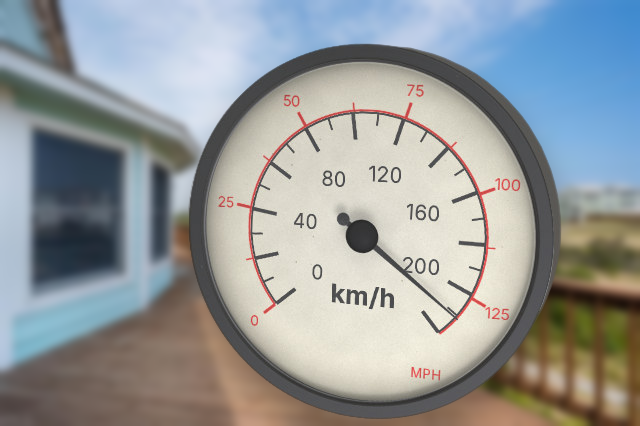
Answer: {"value": 210, "unit": "km/h"}
